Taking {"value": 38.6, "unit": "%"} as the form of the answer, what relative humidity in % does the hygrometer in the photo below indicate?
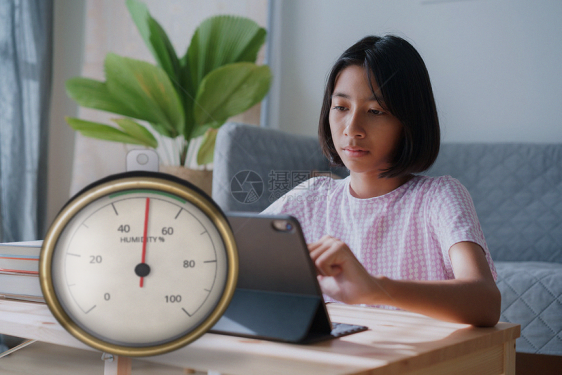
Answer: {"value": 50, "unit": "%"}
